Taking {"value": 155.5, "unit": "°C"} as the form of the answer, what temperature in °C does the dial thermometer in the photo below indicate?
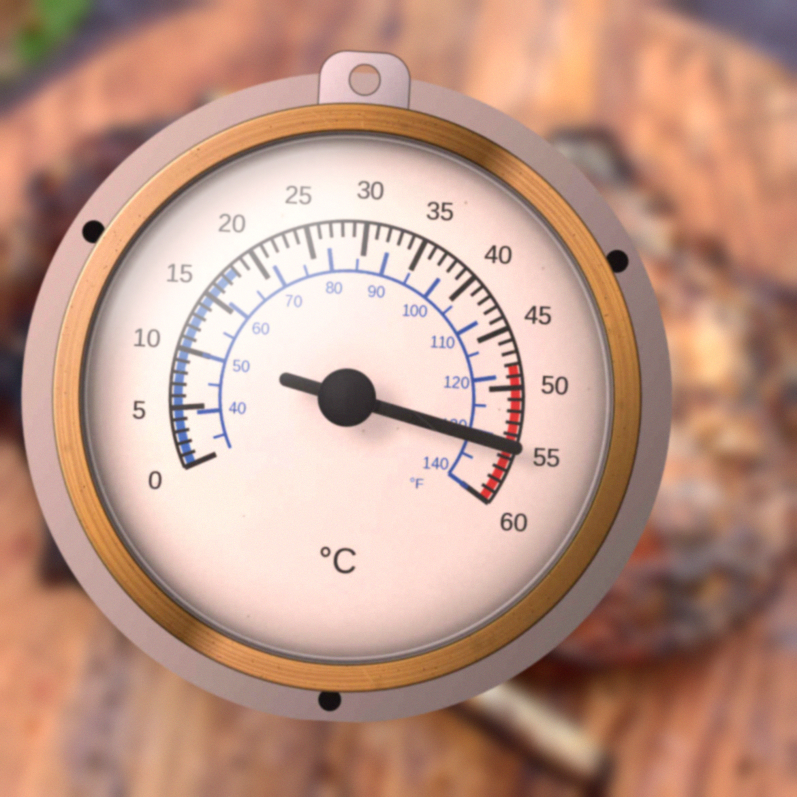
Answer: {"value": 55, "unit": "°C"}
